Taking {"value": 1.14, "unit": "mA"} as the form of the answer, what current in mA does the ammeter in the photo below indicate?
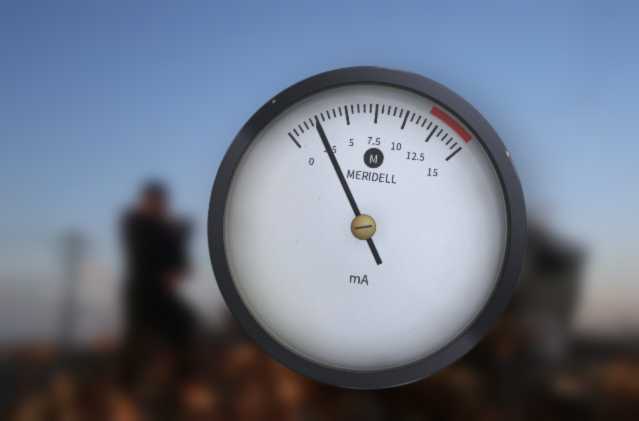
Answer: {"value": 2.5, "unit": "mA"}
